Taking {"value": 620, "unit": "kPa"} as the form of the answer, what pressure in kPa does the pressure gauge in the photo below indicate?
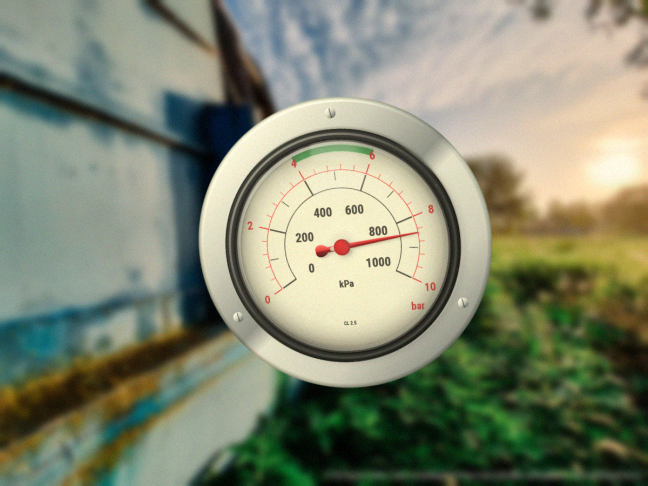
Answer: {"value": 850, "unit": "kPa"}
